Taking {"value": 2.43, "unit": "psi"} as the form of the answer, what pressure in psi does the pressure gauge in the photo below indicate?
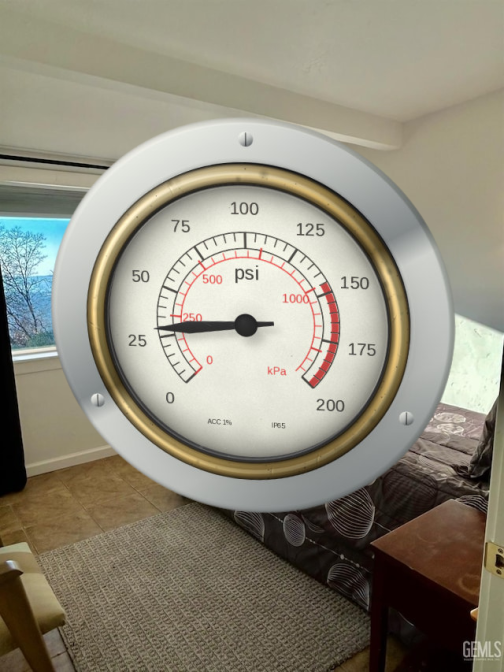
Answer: {"value": 30, "unit": "psi"}
